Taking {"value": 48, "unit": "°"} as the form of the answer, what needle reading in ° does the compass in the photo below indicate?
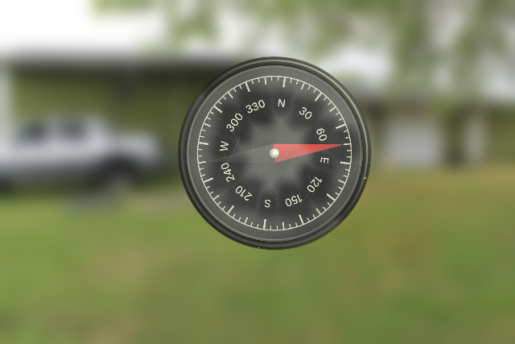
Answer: {"value": 75, "unit": "°"}
